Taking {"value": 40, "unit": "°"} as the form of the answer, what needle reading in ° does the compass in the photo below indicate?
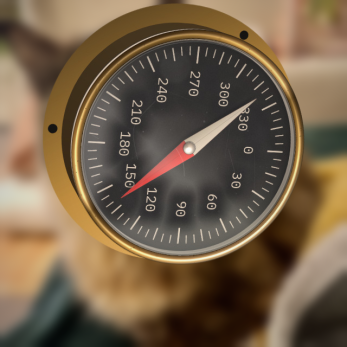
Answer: {"value": 140, "unit": "°"}
